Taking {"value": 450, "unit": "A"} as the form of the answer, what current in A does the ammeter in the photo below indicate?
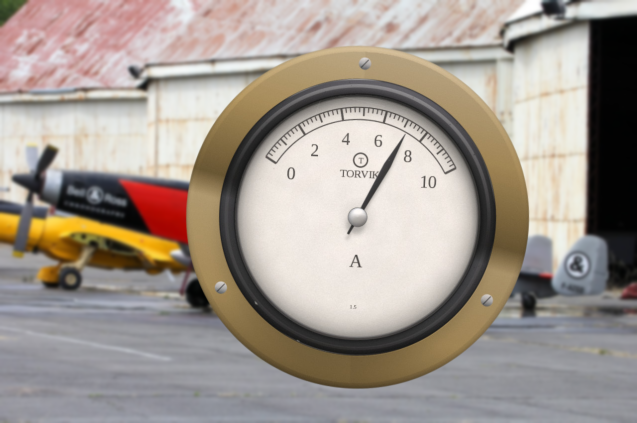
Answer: {"value": 7.2, "unit": "A"}
